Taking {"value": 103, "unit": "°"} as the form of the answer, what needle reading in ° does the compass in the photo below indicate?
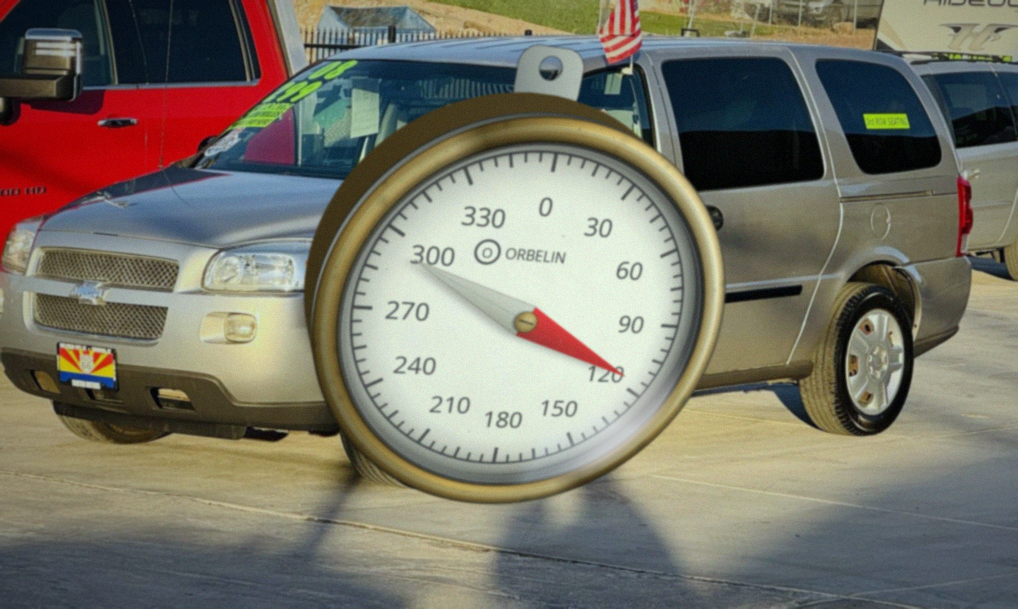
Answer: {"value": 115, "unit": "°"}
